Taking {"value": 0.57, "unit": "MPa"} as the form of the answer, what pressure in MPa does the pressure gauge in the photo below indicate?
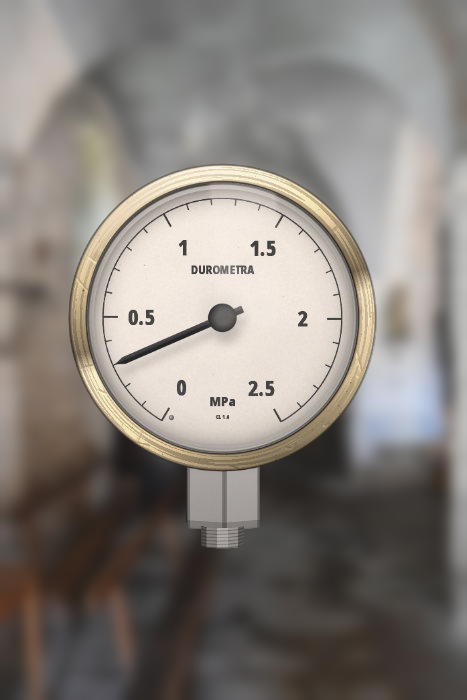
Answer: {"value": 0.3, "unit": "MPa"}
